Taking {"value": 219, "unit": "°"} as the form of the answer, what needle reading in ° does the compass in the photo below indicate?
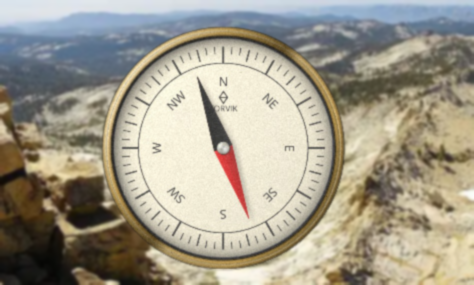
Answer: {"value": 160, "unit": "°"}
